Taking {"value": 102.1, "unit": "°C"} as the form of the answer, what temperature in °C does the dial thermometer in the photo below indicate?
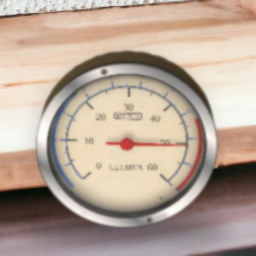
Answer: {"value": 50, "unit": "°C"}
